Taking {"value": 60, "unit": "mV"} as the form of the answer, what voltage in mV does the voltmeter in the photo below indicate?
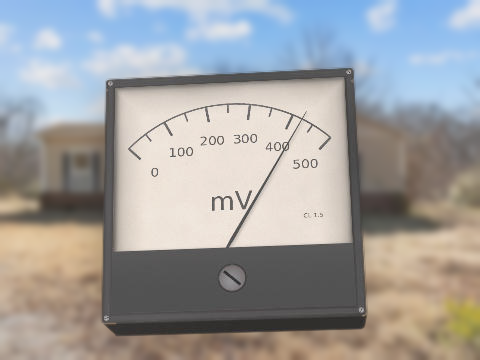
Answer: {"value": 425, "unit": "mV"}
